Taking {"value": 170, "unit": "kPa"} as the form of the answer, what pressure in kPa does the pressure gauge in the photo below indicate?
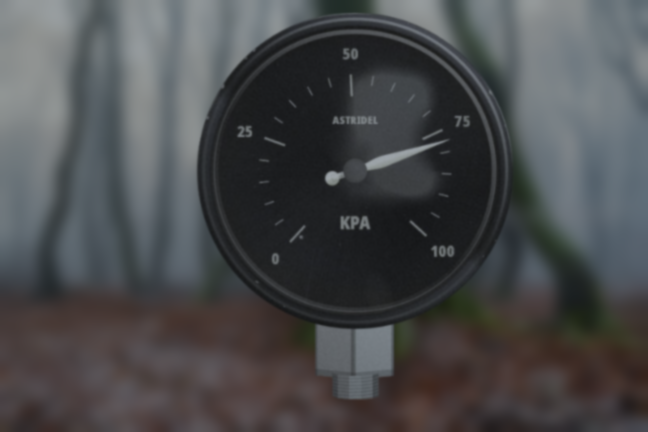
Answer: {"value": 77.5, "unit": "kPa"}
